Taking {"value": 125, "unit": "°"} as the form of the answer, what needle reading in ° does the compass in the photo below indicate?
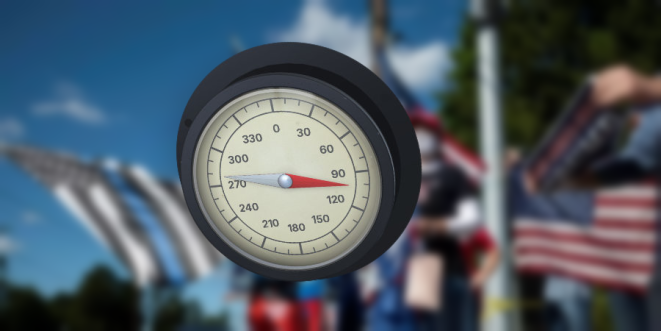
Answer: {"value": 100, "unit": "°"}
